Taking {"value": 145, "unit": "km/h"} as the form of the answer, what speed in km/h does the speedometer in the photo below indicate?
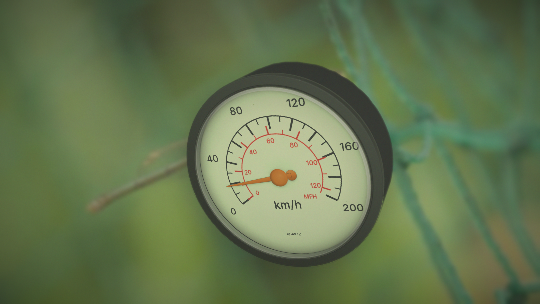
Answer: {"value": 20, "unit": "km/h"}
